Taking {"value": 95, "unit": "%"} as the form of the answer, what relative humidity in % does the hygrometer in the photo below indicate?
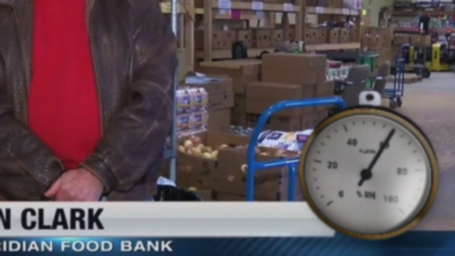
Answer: {"value": 60, "unit": "%"}
